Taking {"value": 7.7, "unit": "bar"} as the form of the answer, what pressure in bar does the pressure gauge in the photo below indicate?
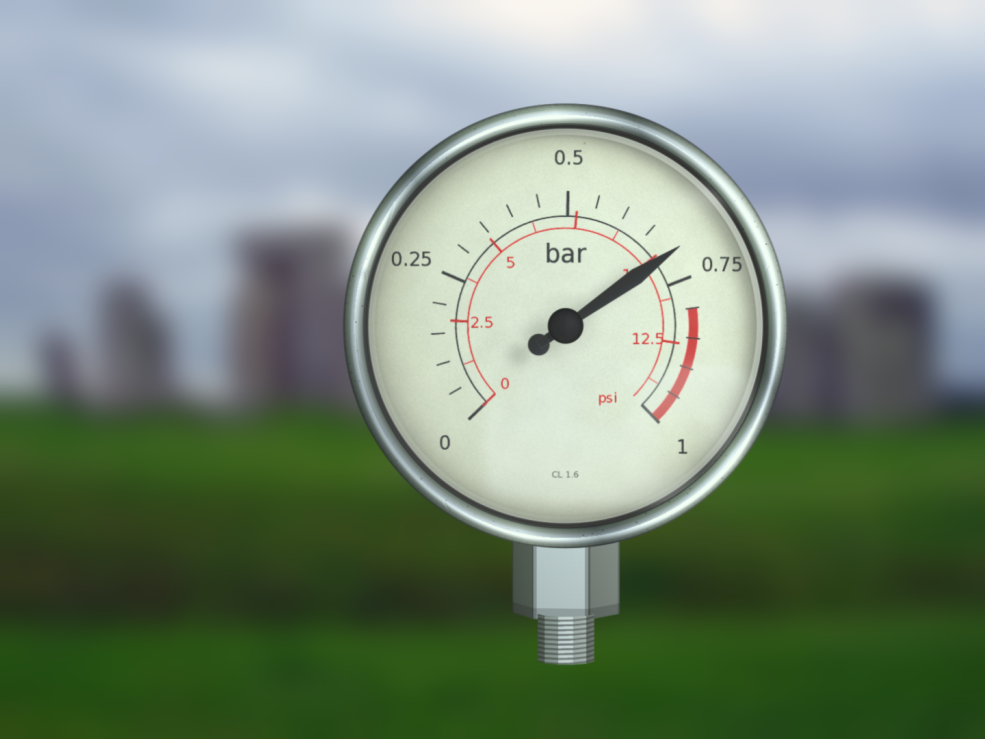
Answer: {"value": 0.7, "unit": "bar"}
